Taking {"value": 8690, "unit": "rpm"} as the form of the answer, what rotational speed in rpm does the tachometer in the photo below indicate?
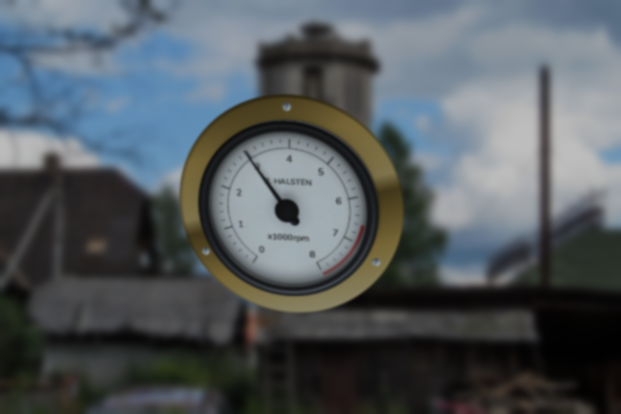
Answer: {"value": 3000, "unit": "rpm"}
